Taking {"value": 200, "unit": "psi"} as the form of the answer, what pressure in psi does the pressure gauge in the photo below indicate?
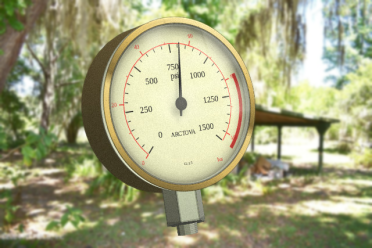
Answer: {"value": 800, "unit": "psi"}
